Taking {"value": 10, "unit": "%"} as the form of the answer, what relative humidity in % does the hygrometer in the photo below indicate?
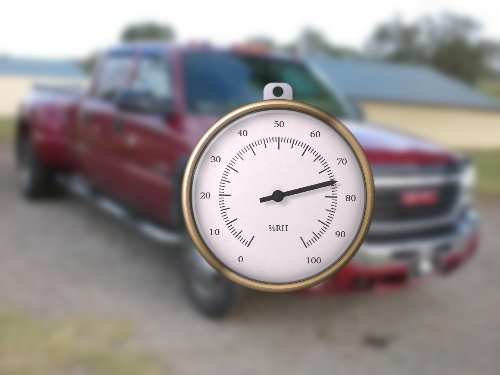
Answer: {"value": 75, "unit": "%"}
